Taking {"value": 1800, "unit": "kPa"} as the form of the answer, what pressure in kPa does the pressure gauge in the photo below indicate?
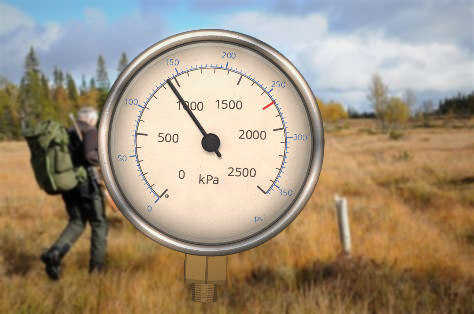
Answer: {"value": 950, "unit": "kPa"}
